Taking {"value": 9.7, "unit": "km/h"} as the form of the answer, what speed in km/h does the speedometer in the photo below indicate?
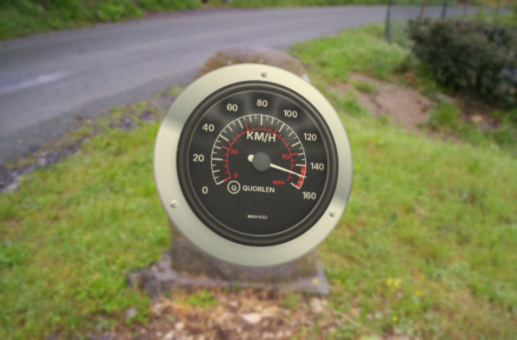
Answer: {"value": 150, "unit": "km/h"}
